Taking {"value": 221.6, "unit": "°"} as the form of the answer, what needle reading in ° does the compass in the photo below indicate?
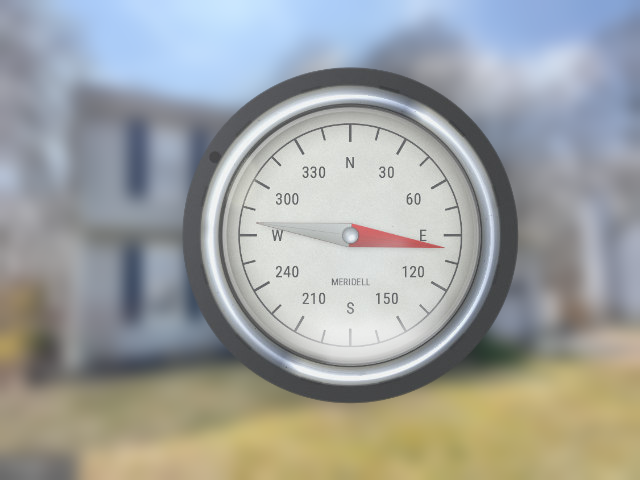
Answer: {"value": 97.5, "unit": "°"}
